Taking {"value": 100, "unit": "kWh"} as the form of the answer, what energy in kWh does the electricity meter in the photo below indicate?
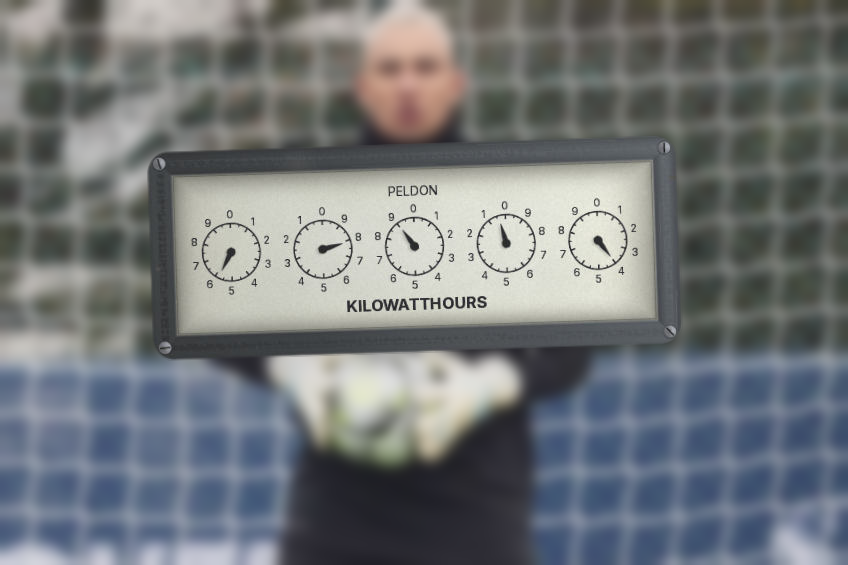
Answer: {"value": 57904, "unit": "kWh"}
